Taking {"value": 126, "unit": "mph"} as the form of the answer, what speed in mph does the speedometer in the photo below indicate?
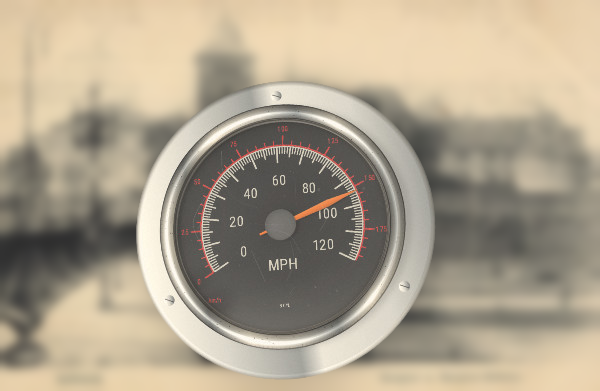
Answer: {"value": 95, "unit": "mph"}
